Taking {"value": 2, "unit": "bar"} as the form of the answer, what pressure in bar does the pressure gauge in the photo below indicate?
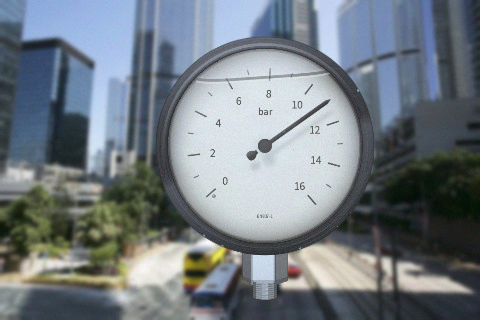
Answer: {"value": 11, "unit": "bar"}
